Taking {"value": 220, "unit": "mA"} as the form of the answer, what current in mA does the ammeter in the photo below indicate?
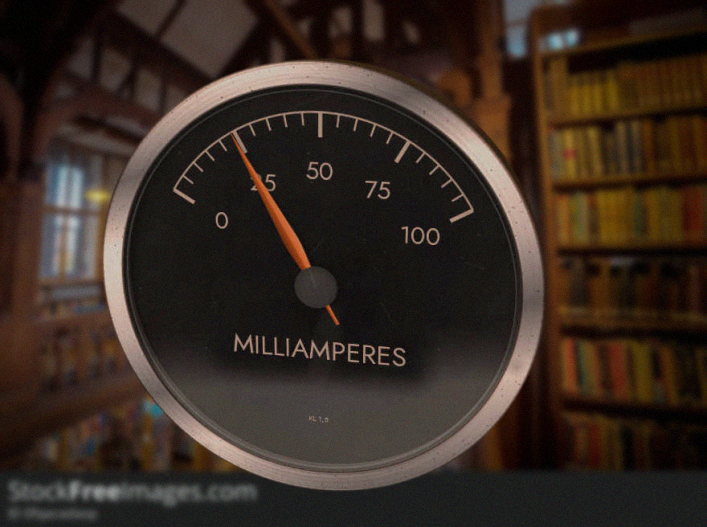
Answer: {"value": 25, "unit": "mA"}
